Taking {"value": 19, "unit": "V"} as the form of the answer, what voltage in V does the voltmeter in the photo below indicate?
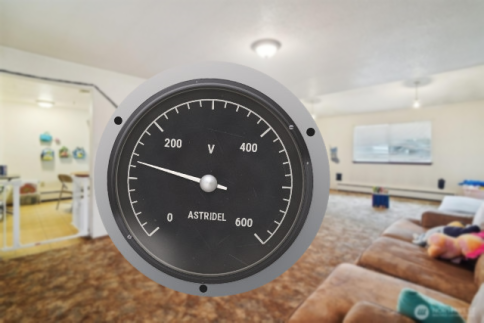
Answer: {"value": 130, "unit": "V"}
